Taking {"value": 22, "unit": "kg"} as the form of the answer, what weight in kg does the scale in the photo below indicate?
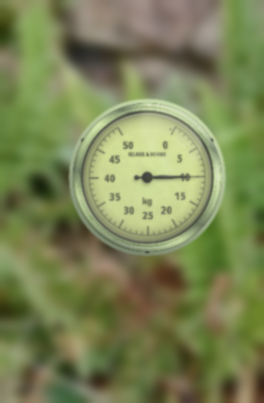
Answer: {"value": 10, "unit": "kg"}
